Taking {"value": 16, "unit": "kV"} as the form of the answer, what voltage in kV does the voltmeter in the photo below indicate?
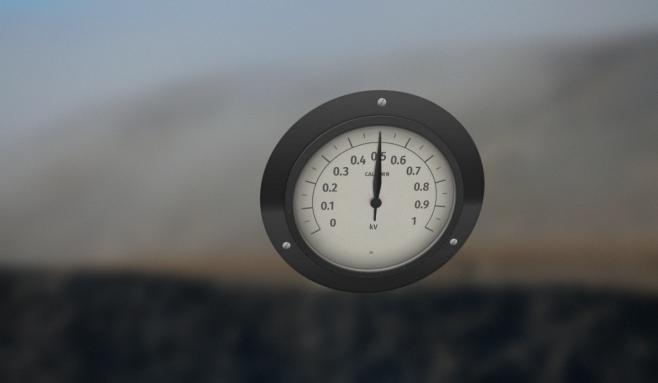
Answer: {"value": 0.5, "unit": "kV"}
